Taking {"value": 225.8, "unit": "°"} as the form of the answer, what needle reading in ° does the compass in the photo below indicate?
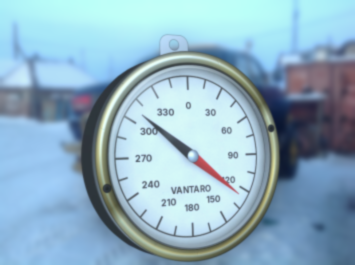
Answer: {"value": 127.5, "unit": "°"}
